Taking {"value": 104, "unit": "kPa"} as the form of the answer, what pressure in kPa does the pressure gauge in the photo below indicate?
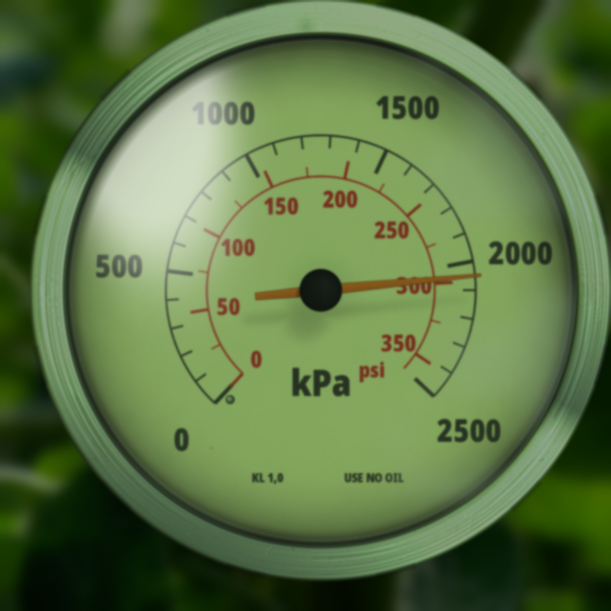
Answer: {"value": 2050, "unit": "kPa"}
